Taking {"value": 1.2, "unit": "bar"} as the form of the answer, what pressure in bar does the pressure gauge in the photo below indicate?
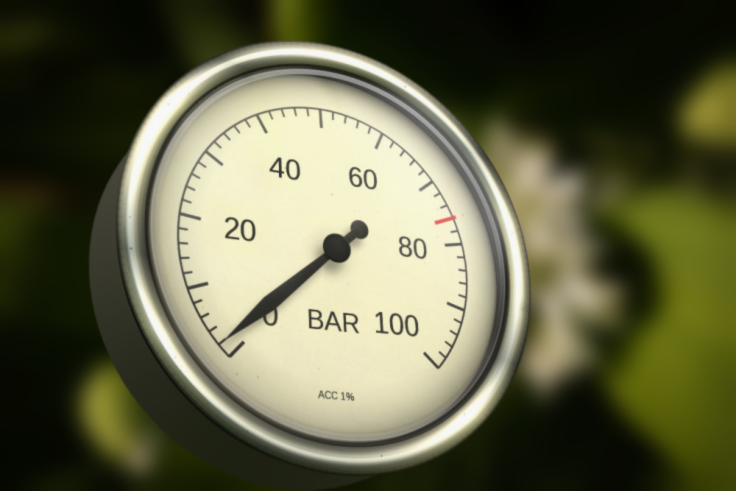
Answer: {"value": 2, "unit": "bar"}
